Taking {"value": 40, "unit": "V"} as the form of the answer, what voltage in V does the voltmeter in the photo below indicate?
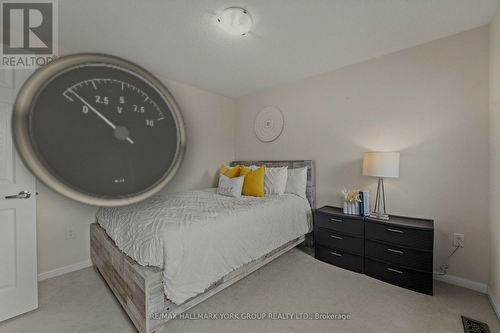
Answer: {"value": 0.5, "unit": "V"}
